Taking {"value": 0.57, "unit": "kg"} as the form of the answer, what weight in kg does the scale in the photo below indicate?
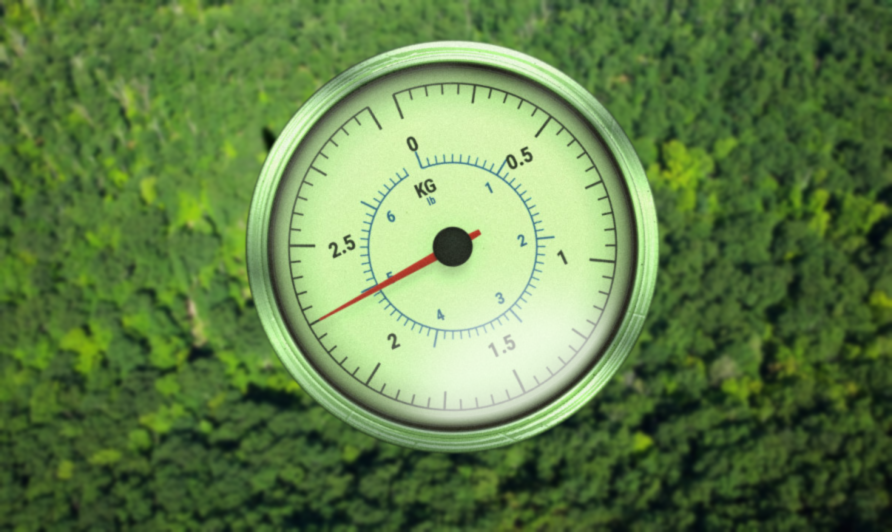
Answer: {"value": 2.25, "unit": "kg"}
